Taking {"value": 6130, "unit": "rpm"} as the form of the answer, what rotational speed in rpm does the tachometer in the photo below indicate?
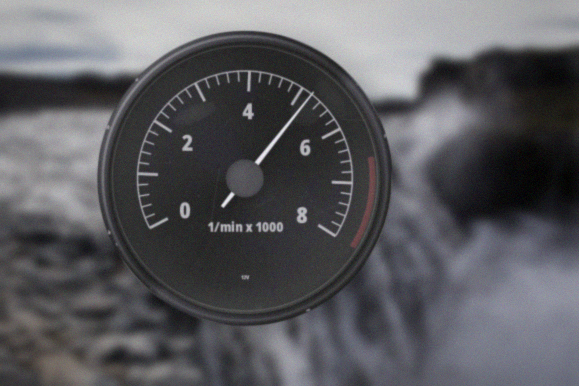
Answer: {"value": 5200, "unit": "rpm"}
